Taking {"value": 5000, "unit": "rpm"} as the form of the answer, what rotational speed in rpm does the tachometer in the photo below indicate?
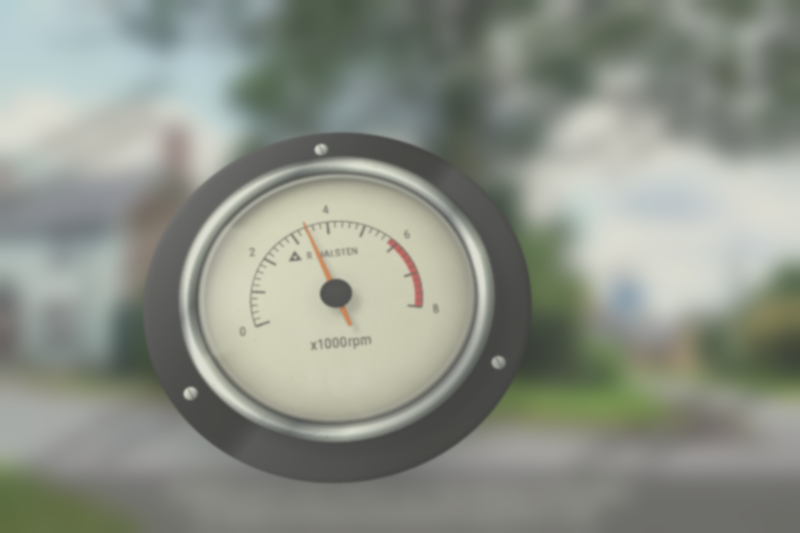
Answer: {"value": 3400, "unit": "rpm"}
